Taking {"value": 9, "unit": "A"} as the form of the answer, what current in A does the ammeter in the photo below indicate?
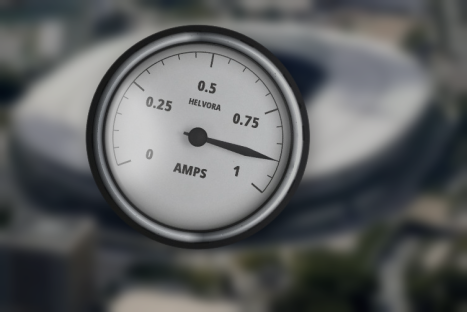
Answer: {"value": 0.9, "unit": "A"}
